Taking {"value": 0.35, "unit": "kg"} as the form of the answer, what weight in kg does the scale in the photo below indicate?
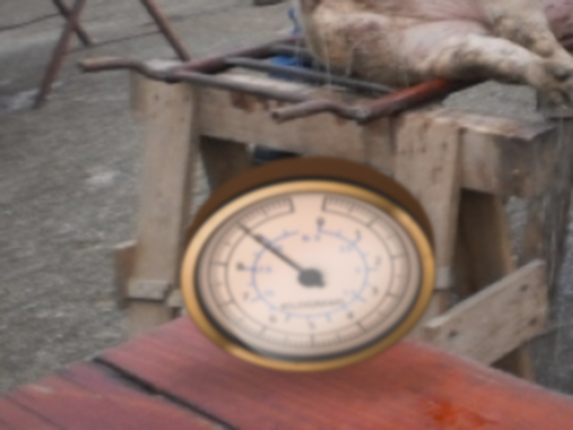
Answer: {"value": 9, "unit": "kg"}
